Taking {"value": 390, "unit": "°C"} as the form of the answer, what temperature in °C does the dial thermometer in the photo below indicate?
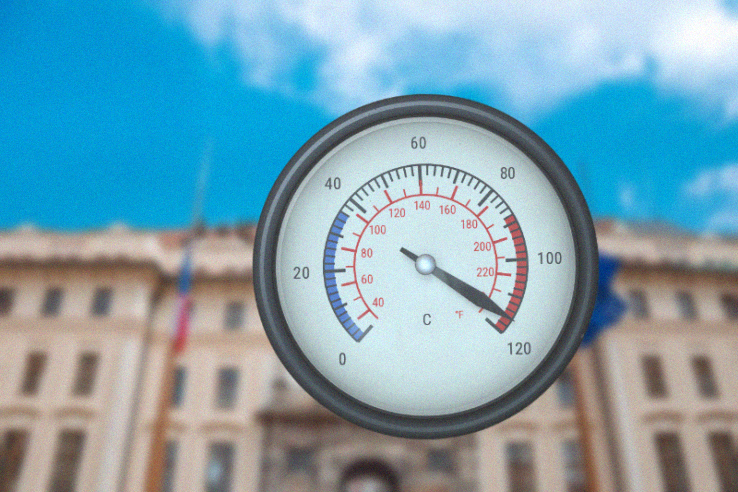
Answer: {"value": 116, "unit": "°C"}
